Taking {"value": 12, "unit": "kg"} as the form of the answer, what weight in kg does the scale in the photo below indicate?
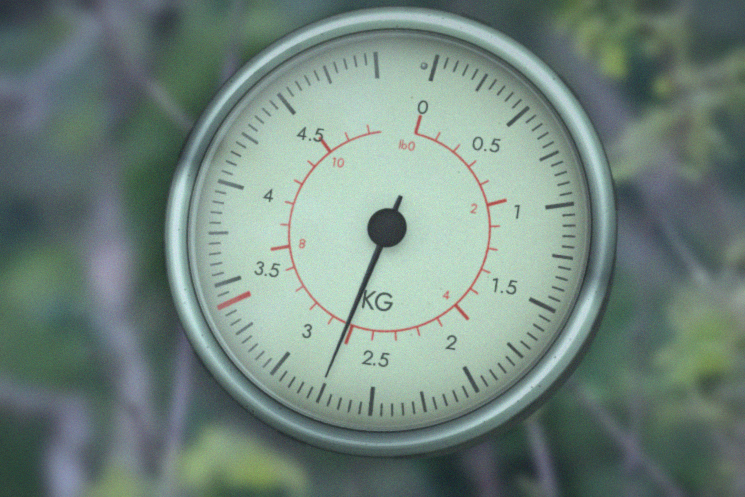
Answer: {"value": 2.75, "unit": "kg"}
